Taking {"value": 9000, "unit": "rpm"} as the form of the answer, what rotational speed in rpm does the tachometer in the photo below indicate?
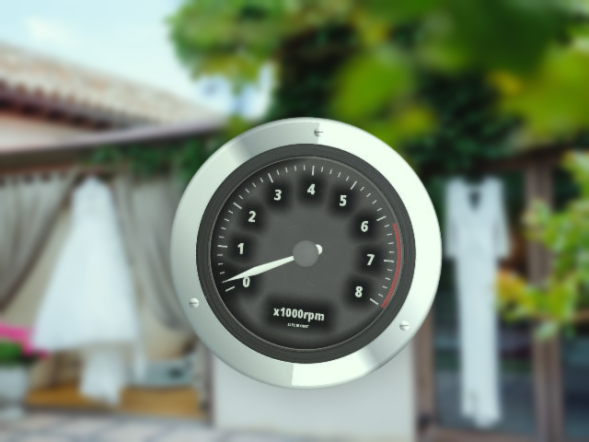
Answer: {"value": 200, "unit": "rpm"}
